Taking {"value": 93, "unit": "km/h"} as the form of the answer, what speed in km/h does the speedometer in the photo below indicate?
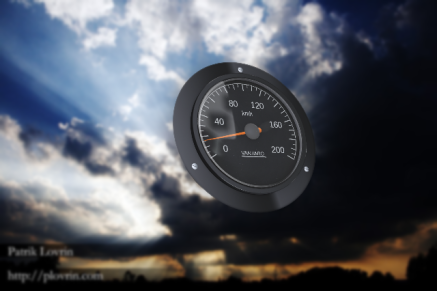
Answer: {"value": 15, "unit": "km/h"}
